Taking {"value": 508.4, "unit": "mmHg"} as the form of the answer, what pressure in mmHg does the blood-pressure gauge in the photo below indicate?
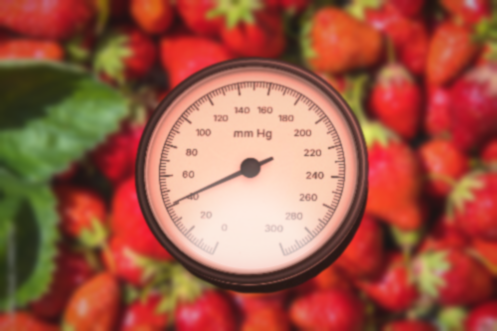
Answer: {"value": 40, "unit": "mmHg"}
